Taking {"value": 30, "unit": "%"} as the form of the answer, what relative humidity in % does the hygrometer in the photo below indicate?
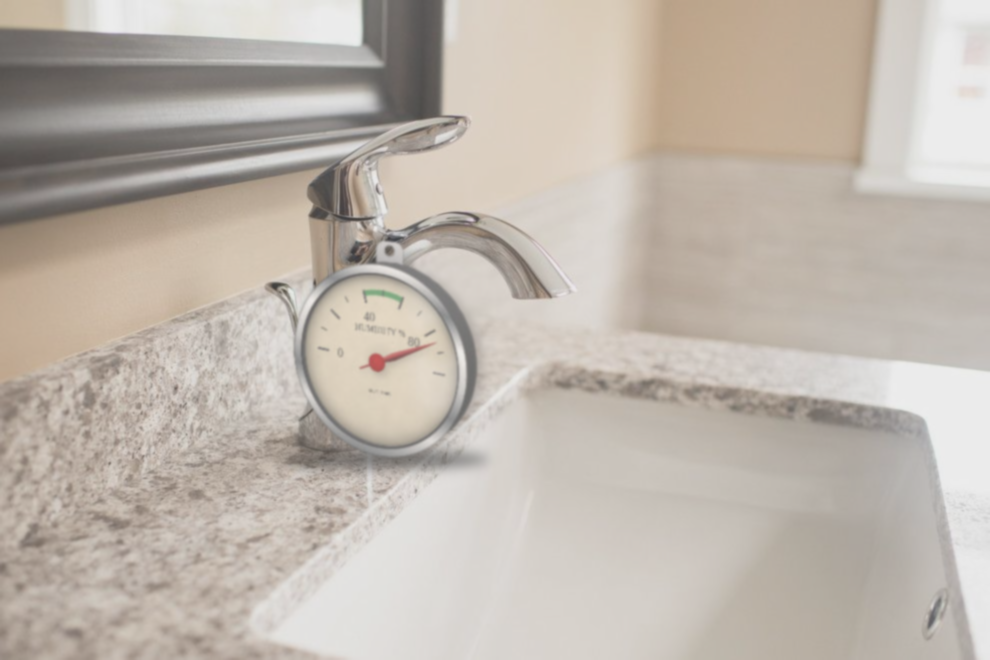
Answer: {"value": 85, "unit": "%"}
